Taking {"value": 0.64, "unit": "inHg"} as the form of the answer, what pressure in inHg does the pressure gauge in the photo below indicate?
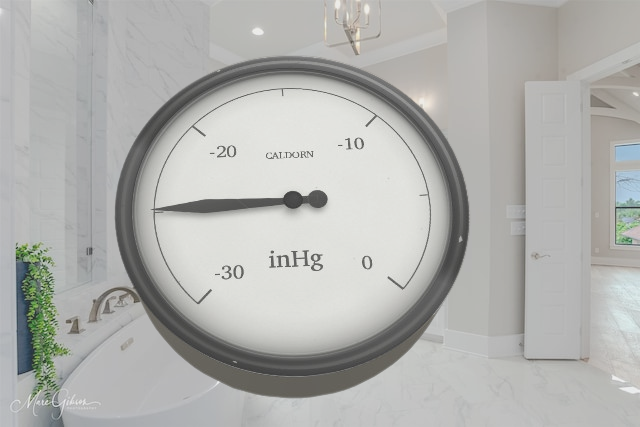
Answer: {"value": -25, "unit": "inHg"}
